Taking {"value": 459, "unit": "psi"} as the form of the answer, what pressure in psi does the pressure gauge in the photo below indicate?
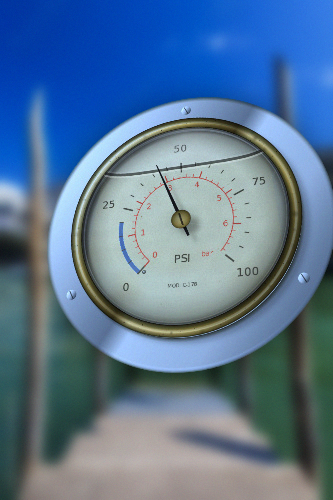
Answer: {"value": 42.5, "unit": "psi"}
